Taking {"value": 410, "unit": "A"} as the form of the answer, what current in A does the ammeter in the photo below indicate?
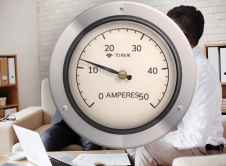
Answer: {"value": 12, "unit": "A"}
